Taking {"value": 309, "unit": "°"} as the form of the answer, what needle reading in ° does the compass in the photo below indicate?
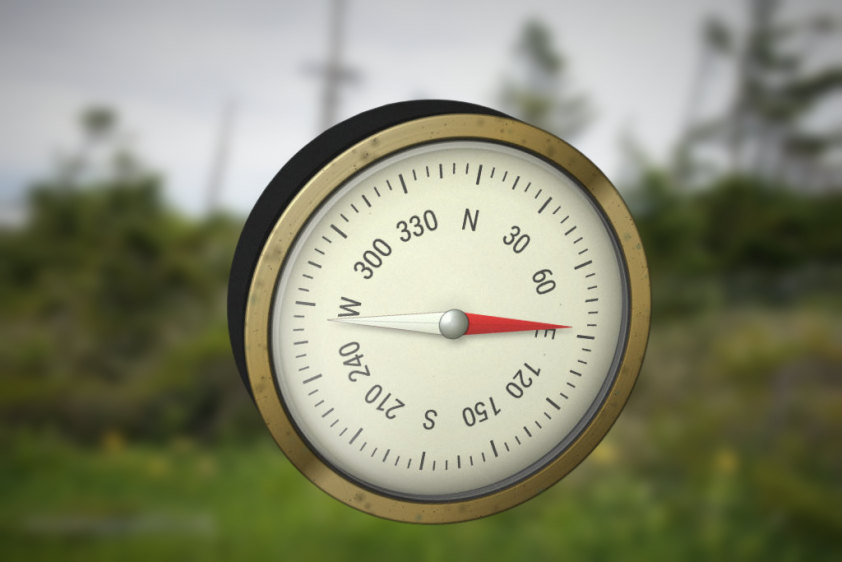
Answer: {"value": 85, "unit": "°"}
